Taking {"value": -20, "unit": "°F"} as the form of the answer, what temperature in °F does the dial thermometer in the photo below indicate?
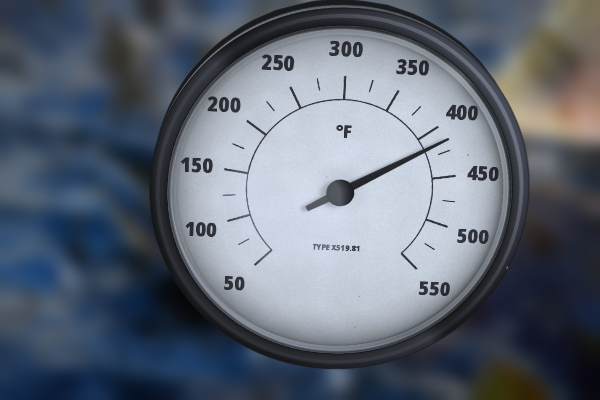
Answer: {"value": 412.5, "unit": "°F"}
